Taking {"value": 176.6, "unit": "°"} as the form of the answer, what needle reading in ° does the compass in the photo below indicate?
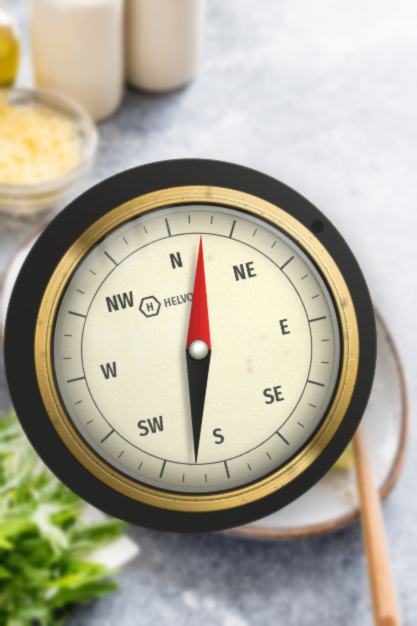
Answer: {"value": 15, "unit": "°"}
